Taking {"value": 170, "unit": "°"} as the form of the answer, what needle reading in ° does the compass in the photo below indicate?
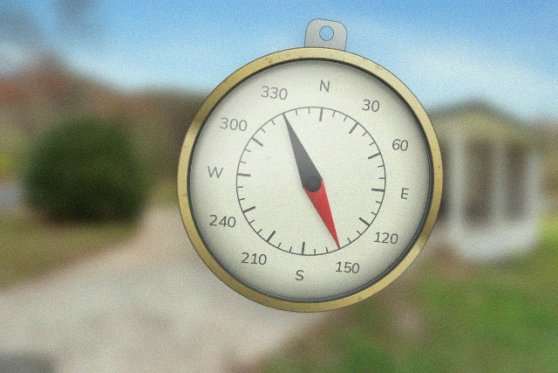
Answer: {"value": 150, "unit": "°"}
